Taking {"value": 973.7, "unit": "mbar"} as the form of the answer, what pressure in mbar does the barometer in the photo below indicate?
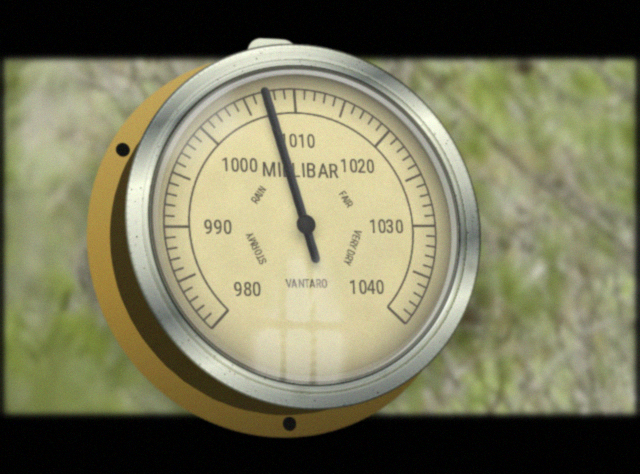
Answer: {"value": 1007, "unit": "mbar"}
